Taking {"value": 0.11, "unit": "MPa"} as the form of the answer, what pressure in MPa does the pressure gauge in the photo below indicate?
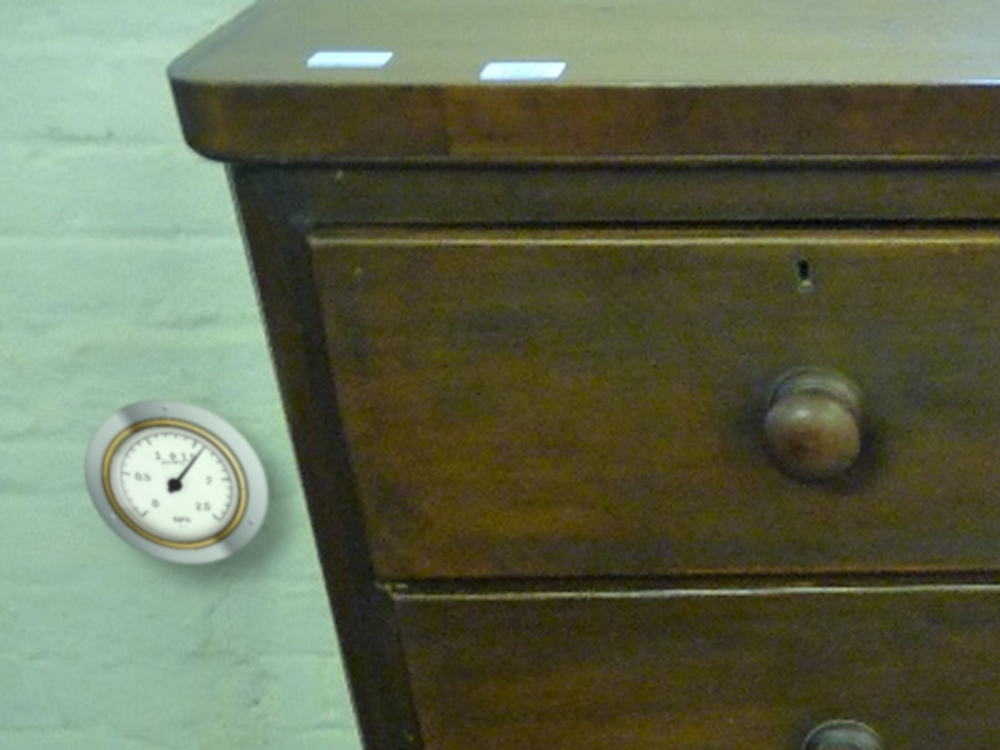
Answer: {"value": 1.6, "unit": "MPa"}
